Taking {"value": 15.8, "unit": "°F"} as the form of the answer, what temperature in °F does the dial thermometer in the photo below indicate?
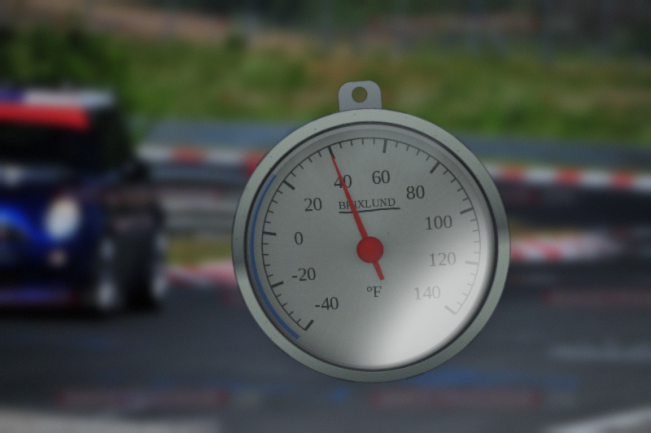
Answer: {"value": 40, "unit": "°F"}
